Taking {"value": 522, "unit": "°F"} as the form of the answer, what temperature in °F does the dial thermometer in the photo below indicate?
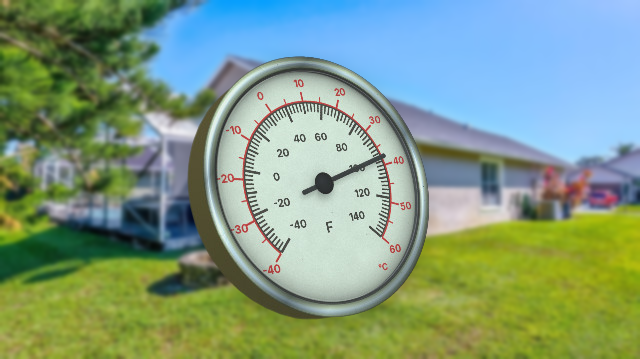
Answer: {"value": 100, "unit": "°F"}
